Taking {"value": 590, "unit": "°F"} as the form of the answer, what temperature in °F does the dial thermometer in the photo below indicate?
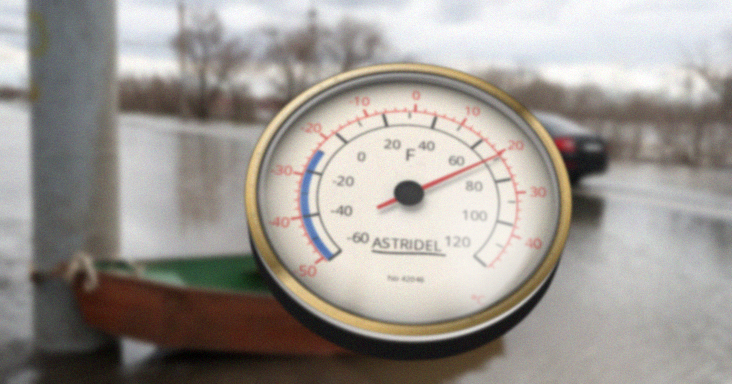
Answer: {"value": 70, "unit": "°F"}
